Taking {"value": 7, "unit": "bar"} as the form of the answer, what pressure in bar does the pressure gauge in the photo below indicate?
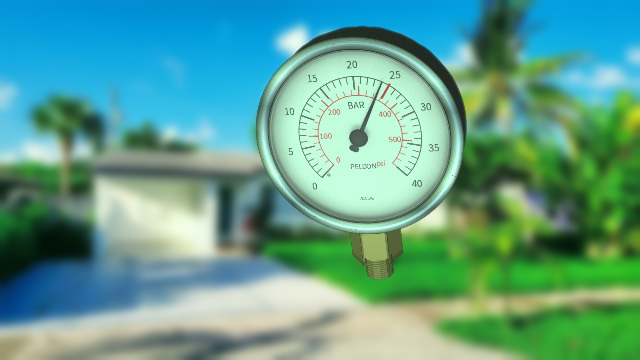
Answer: {"value": 24, "unit": "bar"}
